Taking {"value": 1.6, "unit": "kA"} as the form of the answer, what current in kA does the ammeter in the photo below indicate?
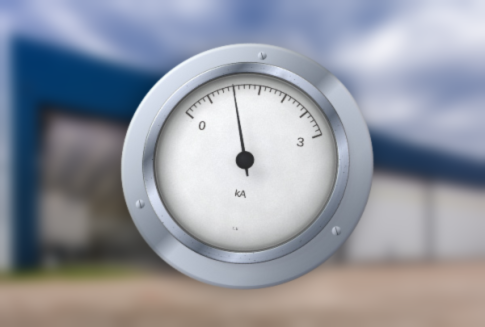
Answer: {"value": 1, "unit": "kA"}
